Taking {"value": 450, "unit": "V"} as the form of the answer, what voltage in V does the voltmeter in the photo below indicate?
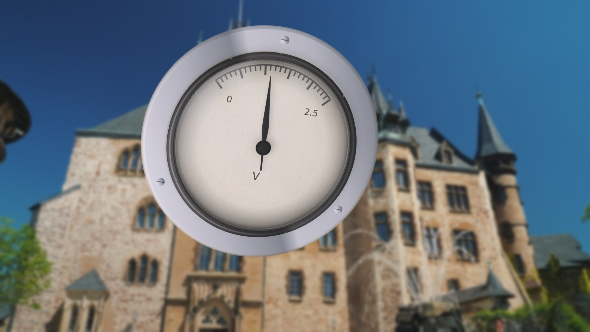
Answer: {"value": 1.1, "unit": "V"}
